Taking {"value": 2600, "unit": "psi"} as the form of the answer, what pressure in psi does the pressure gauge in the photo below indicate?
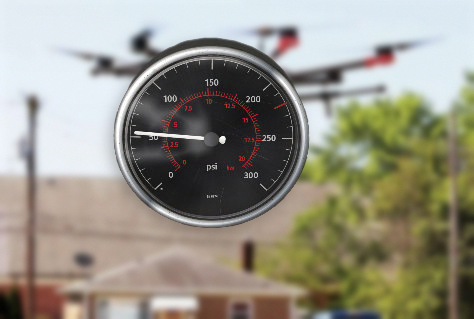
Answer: {"value": 55, "unit": "psi"}
